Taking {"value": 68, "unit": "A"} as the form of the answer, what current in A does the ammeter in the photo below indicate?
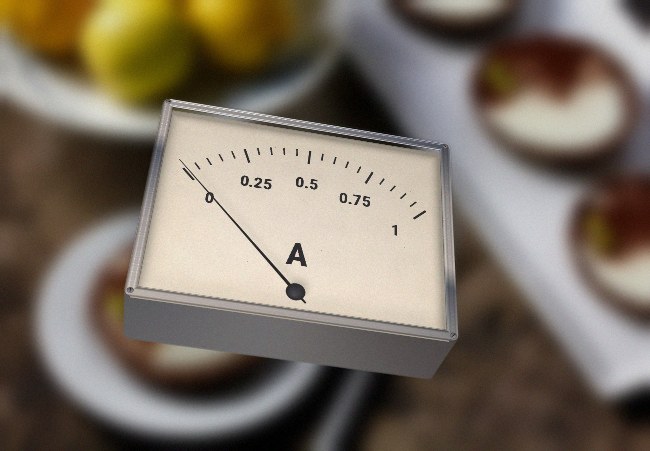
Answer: {"value": 0, "unit": "A"}
